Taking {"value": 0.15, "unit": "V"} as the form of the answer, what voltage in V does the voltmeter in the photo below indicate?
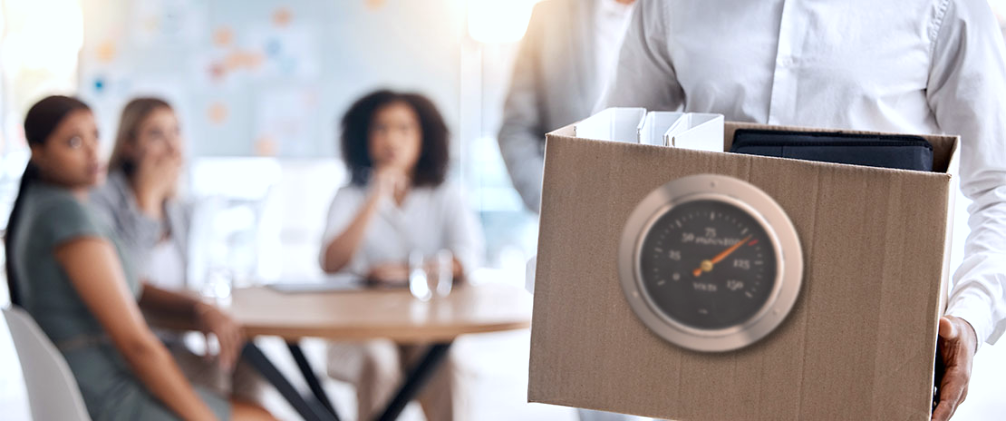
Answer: {"value": 105, "unit": "V"}
